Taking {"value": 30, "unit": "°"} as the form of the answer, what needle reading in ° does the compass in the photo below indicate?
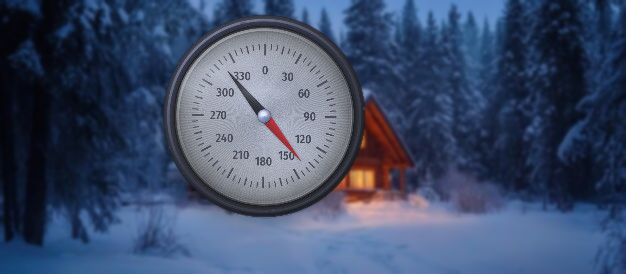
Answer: {"value": 140, "unit": "°"}
